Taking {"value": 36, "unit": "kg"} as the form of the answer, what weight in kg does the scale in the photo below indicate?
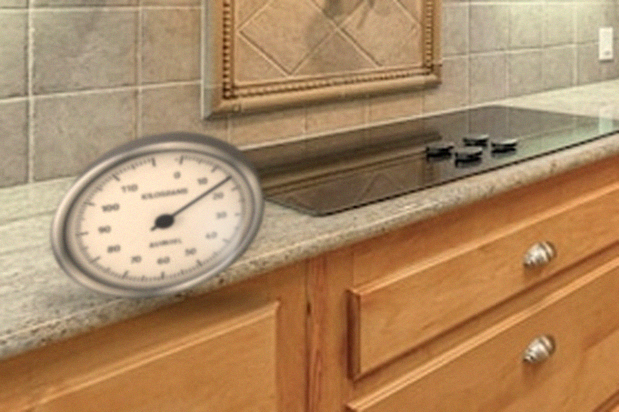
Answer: {"value": 15, "unit": "kg"}
